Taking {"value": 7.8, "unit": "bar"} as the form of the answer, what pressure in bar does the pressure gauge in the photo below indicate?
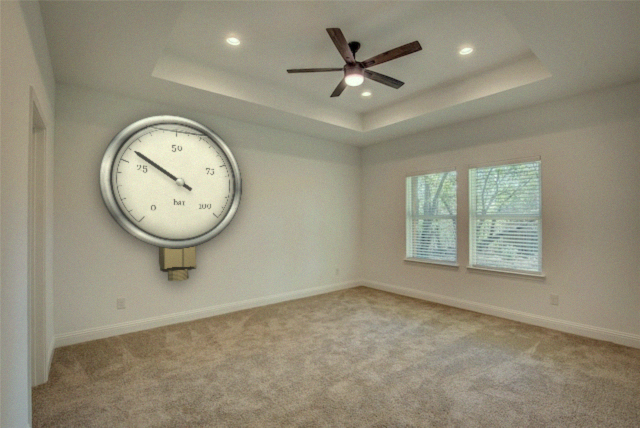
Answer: {"value": 30, "unit": "bar"}
